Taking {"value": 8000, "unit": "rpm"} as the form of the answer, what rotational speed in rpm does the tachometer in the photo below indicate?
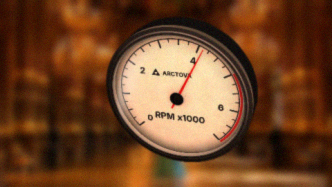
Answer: {"value": 4125, "unit": "rpm"}
